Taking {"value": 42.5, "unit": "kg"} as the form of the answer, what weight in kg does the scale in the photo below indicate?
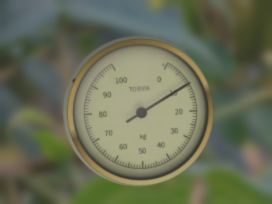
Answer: {"value": 10, "unit": "kg"}
